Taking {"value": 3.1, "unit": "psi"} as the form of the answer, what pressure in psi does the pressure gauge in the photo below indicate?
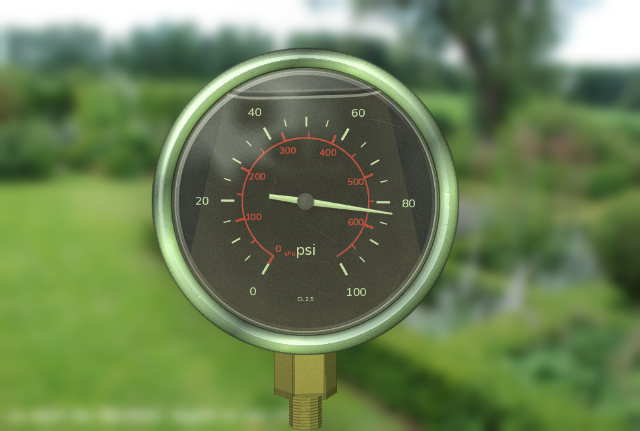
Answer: {"value": 82.5, "unit": "psi"}
